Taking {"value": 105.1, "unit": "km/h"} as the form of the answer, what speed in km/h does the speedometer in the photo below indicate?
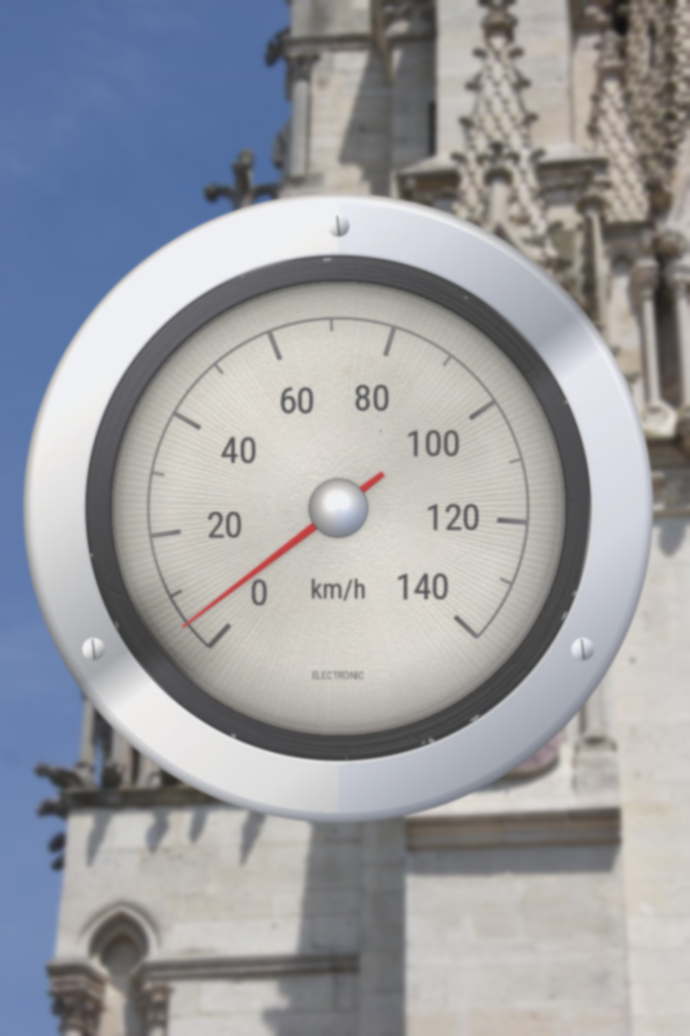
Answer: {"value": 5, "unit": "km/h"}
